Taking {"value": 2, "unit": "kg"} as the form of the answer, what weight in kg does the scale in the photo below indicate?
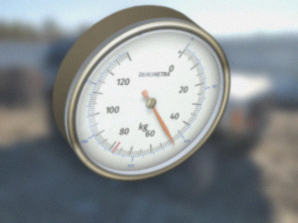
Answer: {"value": 50, "unit": "kg"}
